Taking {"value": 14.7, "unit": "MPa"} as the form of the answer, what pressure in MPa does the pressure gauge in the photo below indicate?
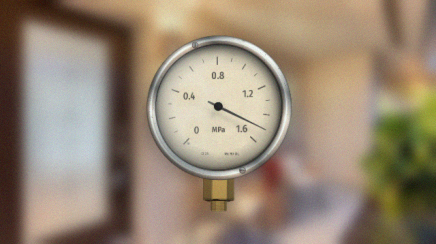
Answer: {"value": 1.5, "unit": "MPa"}
